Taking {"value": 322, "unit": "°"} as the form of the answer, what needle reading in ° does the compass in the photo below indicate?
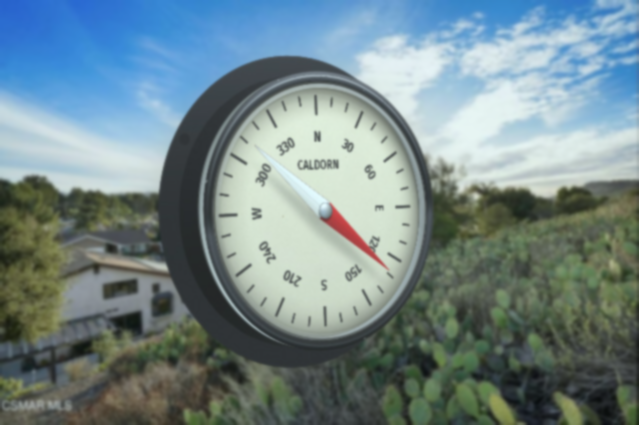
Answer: {"value": 130, "unit": "°"}
